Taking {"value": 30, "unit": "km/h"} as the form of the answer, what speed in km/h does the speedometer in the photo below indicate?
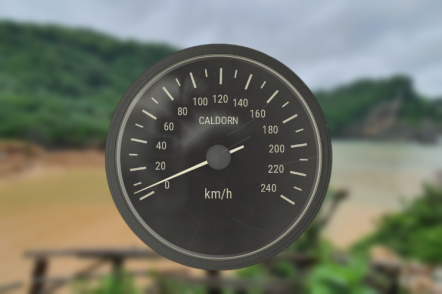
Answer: {"value": 5, "unit": "km/h"}
